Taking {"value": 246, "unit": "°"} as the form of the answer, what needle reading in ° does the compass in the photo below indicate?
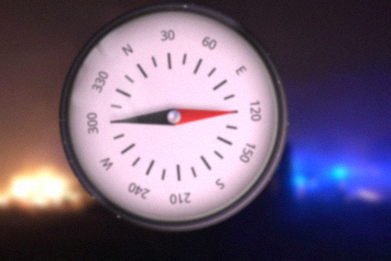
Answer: {"value": 120, "unit": "°"}
